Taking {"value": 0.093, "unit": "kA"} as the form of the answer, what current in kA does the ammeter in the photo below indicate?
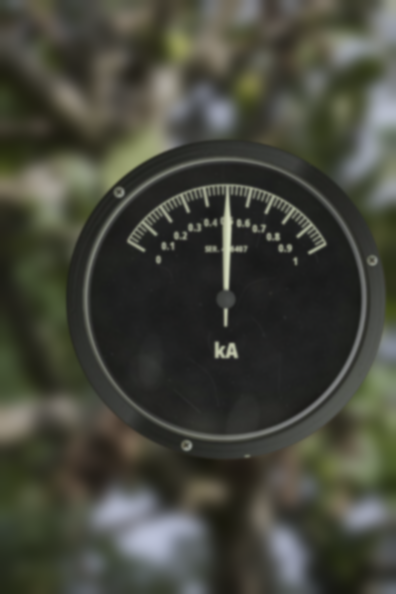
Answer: {"value": 0.5, "unit": "kA"}
